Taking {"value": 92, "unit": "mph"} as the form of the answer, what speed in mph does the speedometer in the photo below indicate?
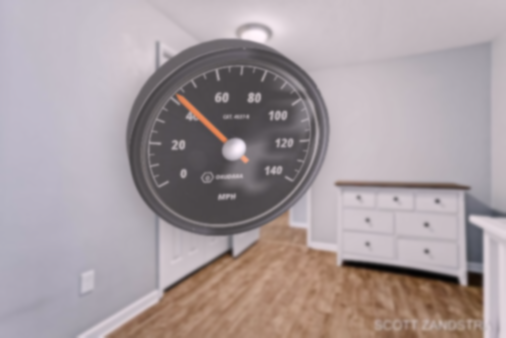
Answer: {"value": 42.5, "unit": "mph"}
